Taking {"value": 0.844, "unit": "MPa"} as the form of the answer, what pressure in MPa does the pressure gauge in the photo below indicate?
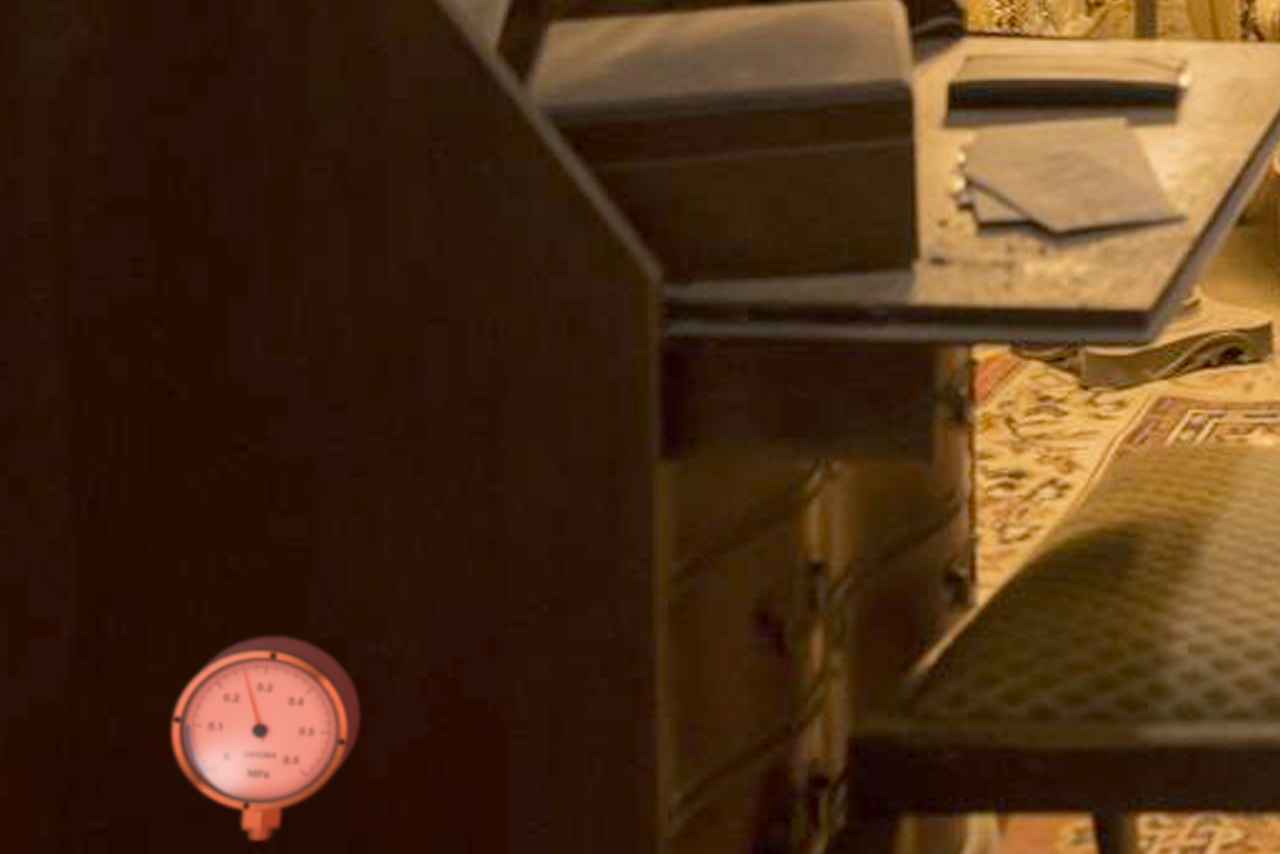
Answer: {"value": 0.26, "unit": "MPa"}
